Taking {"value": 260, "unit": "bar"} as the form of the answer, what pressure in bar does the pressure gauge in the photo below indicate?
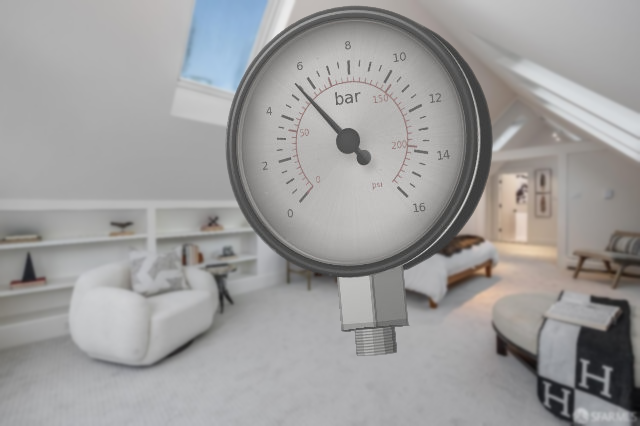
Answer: {"value": 5.5, "unit": "bar"}
